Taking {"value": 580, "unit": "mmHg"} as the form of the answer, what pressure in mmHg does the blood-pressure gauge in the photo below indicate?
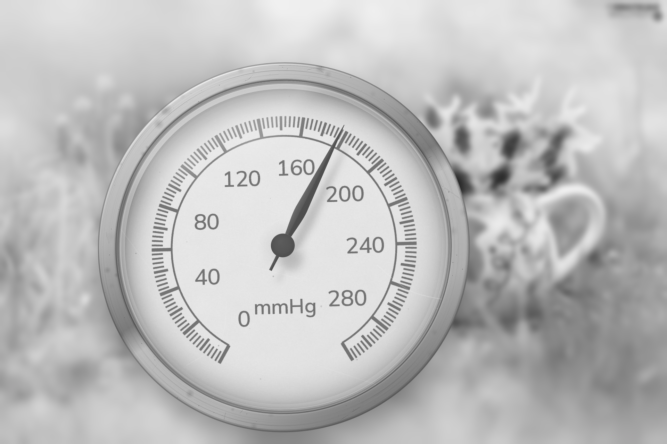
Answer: {"value": 178, "unit": "mmHg"}
